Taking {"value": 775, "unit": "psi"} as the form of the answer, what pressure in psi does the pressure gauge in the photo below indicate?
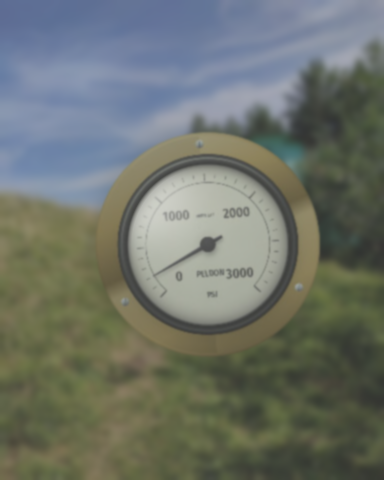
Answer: {"value": 200, "unit": "psi"}
